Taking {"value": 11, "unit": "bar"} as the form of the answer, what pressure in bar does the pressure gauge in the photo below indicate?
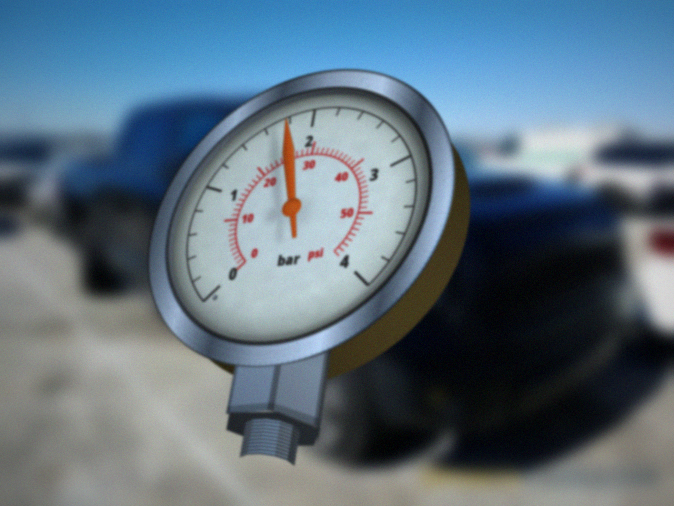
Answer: {"value": 1.8, "unit": "bar"}
